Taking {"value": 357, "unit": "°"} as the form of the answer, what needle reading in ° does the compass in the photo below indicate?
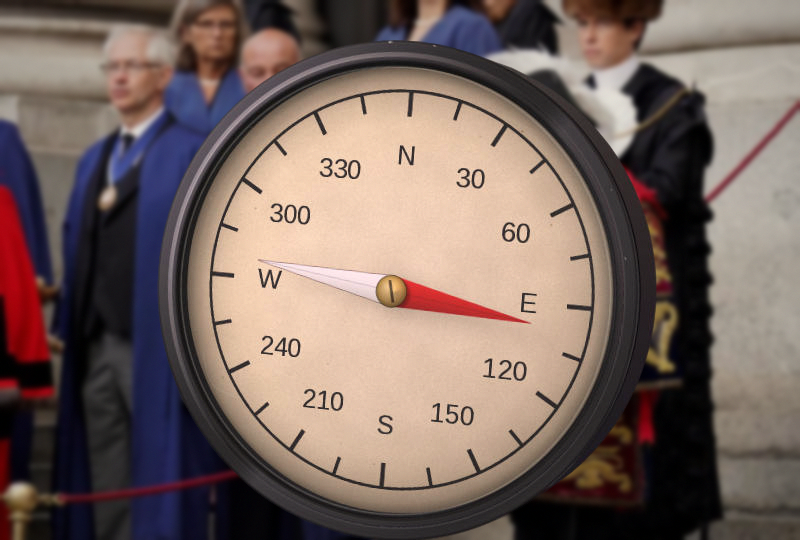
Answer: {"value": 97.5, "unit": "°"}
